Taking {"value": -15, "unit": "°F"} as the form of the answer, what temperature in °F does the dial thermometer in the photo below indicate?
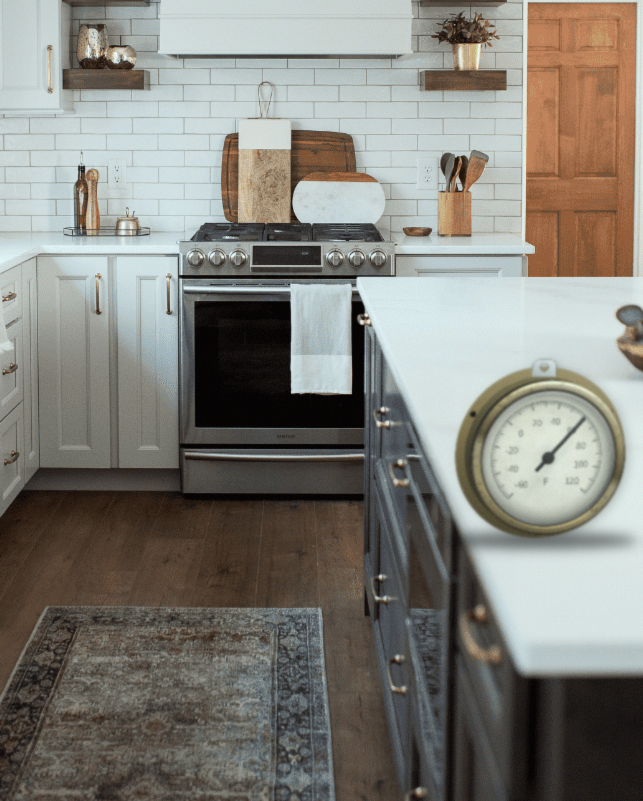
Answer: {"value": 60, "unit": "°F"}
